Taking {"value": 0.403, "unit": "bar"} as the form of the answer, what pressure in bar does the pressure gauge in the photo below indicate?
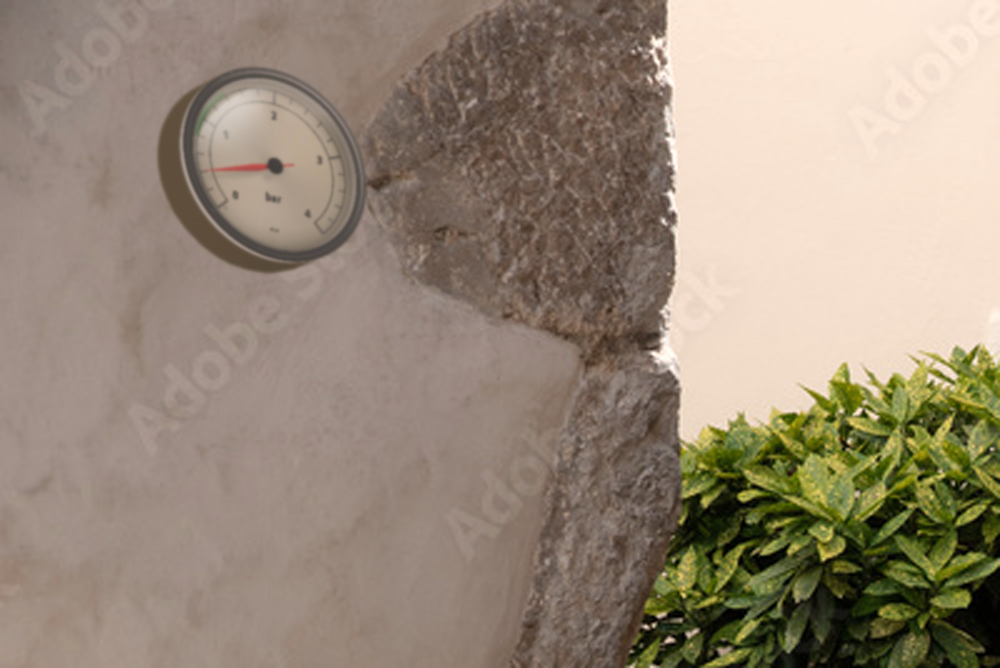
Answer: {"value": 0.4, "unit": "bar"}
